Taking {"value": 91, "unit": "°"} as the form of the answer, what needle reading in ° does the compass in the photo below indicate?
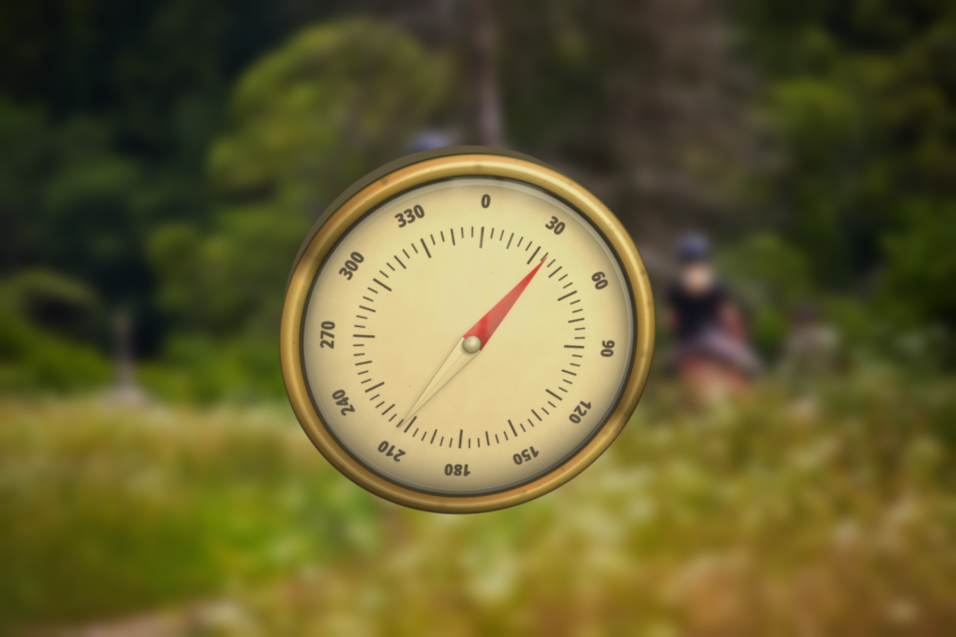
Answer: {"value": 35, "unit": "°"}
